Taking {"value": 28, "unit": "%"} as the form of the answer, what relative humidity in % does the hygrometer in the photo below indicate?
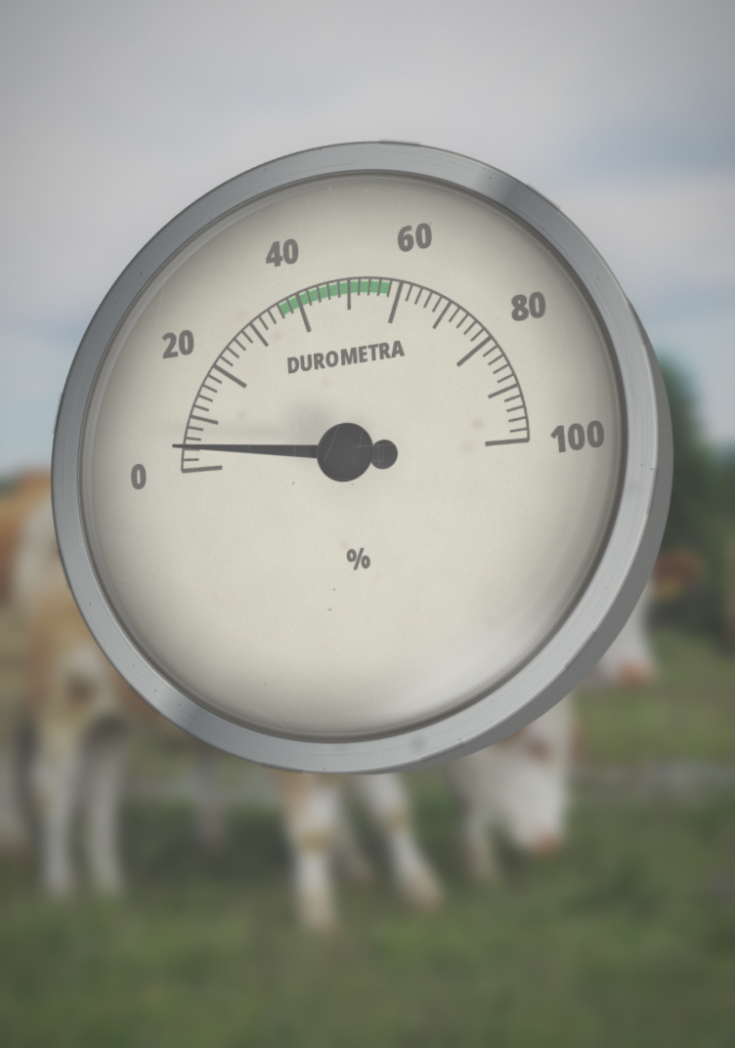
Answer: {"value": 4, "unit": "%"}
